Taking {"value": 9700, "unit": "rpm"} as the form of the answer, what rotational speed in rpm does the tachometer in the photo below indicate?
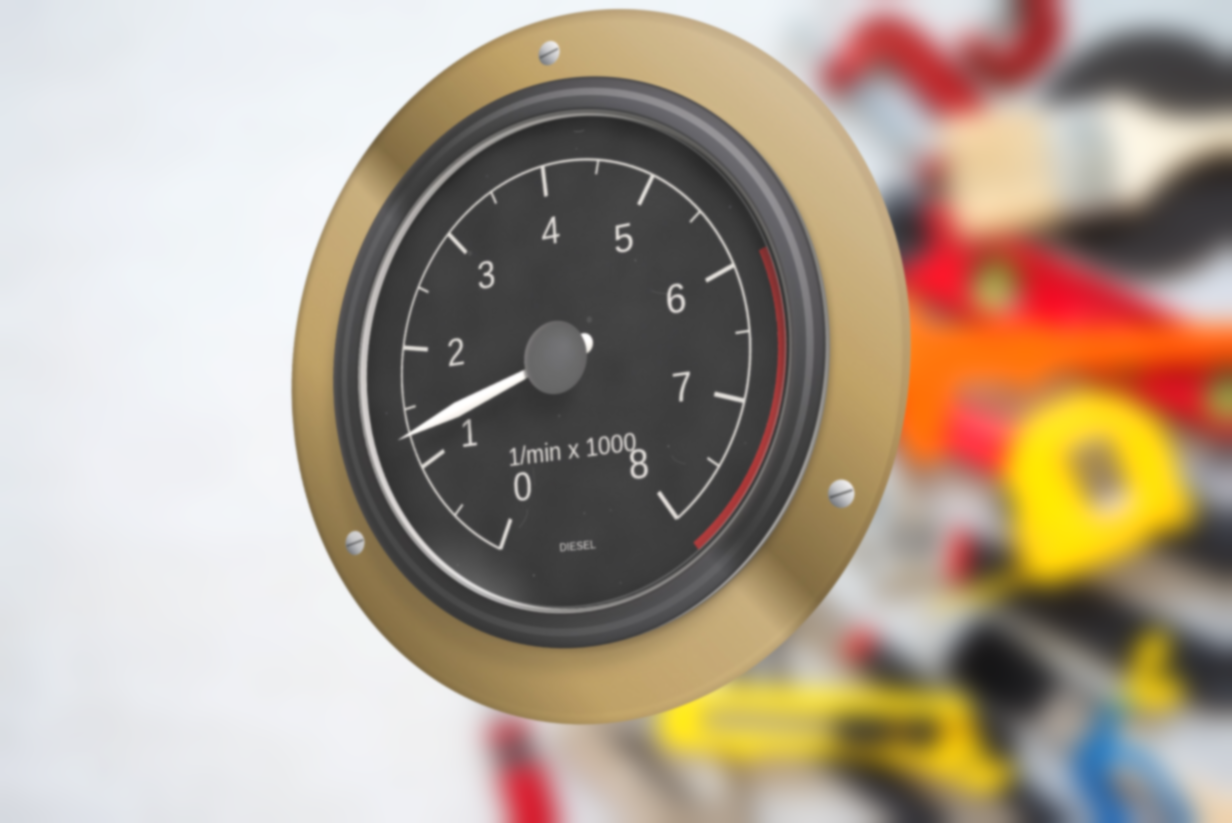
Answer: {"value": 1250, "unit": "rpm"}
